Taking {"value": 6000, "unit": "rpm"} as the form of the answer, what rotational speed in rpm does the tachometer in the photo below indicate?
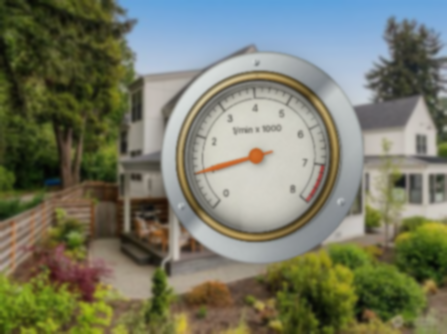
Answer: {"value": 1000, "unit": "rpm"}
